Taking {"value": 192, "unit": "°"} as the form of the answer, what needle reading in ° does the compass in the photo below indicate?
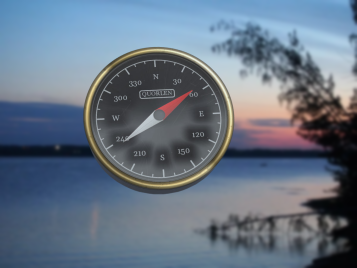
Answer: {"value": 55, "unit": "°"}
